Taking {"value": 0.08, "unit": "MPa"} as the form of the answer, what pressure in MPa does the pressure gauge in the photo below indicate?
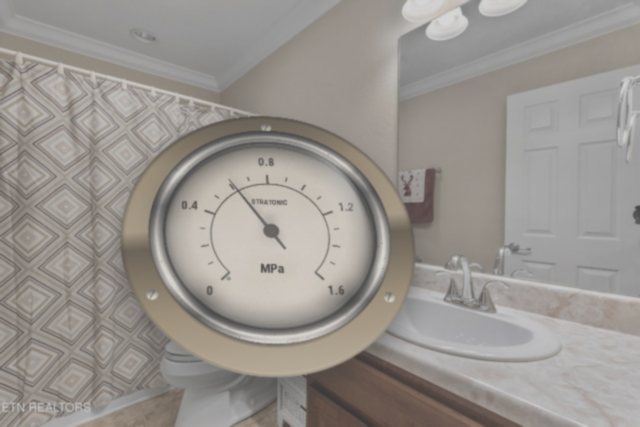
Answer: {"value": 0.6, "unit": "MPa"}
